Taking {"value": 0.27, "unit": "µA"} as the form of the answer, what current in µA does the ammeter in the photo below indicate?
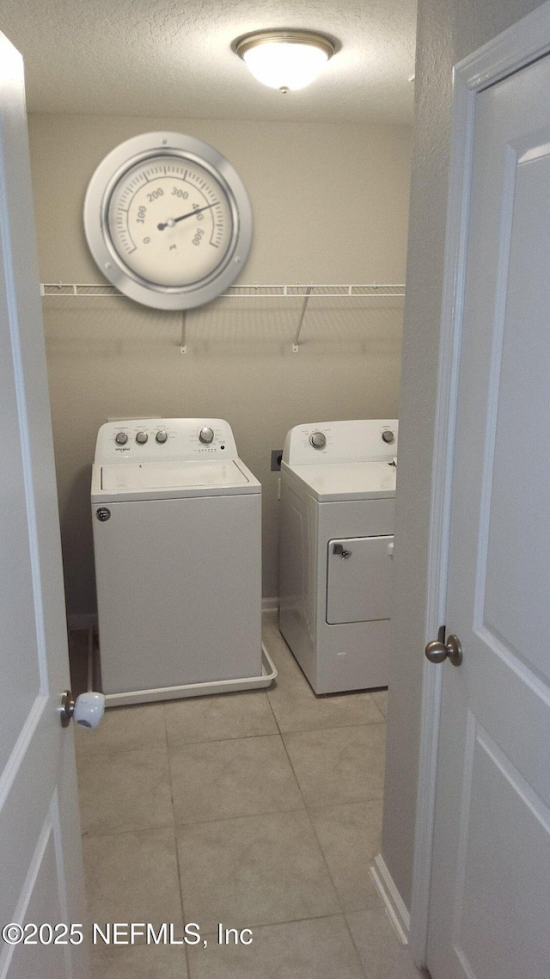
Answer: {"value": 400, "unit": "µA"}
